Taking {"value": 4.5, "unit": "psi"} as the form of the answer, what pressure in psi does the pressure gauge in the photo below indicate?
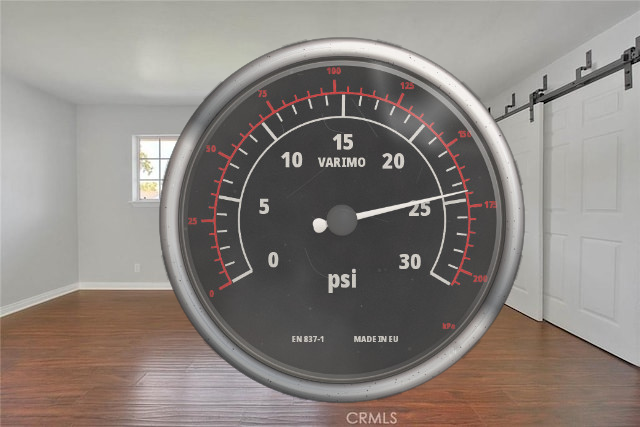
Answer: {"value": 24.5, "unit": "psi"}
